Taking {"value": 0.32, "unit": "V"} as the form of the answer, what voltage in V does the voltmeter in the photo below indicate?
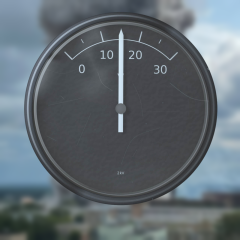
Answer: {"value": 15, "unit": "V"}
